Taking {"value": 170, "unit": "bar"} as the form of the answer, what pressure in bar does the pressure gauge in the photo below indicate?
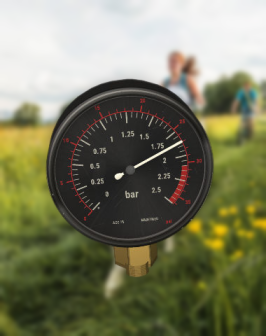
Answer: {"value": 1.85, "unit": "bar"}
